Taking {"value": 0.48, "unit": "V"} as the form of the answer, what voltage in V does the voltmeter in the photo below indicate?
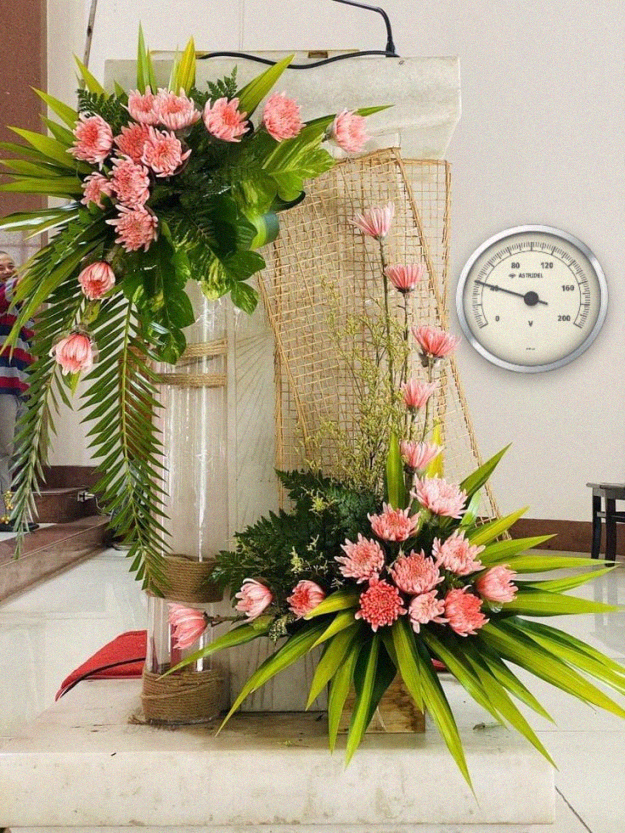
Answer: {"value": 40, "unit": "V"}
